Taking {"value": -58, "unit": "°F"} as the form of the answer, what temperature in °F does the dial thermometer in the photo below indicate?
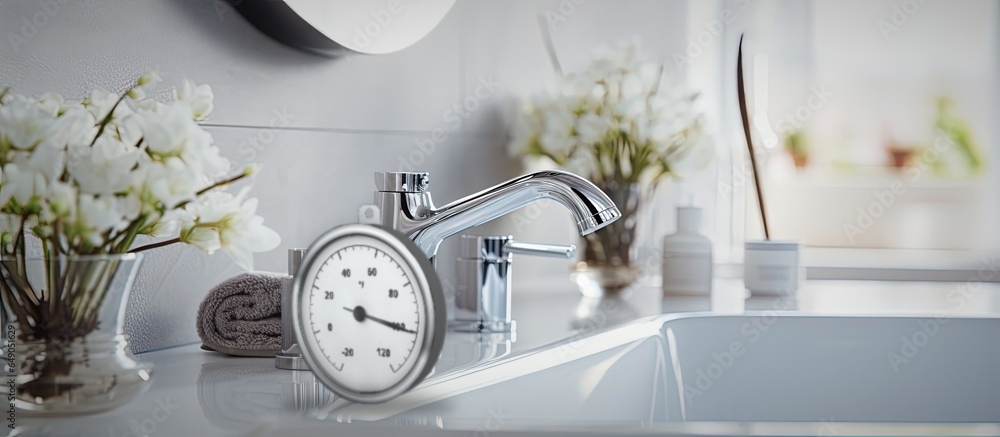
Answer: {"value": 100, "unit": "°F"}
